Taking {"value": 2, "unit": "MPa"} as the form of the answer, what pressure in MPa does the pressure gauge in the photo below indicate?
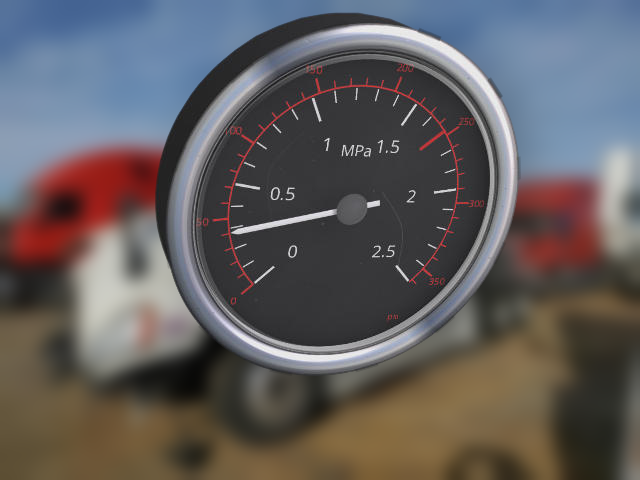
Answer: {"value": 0.3, "unit": "MPa"}
